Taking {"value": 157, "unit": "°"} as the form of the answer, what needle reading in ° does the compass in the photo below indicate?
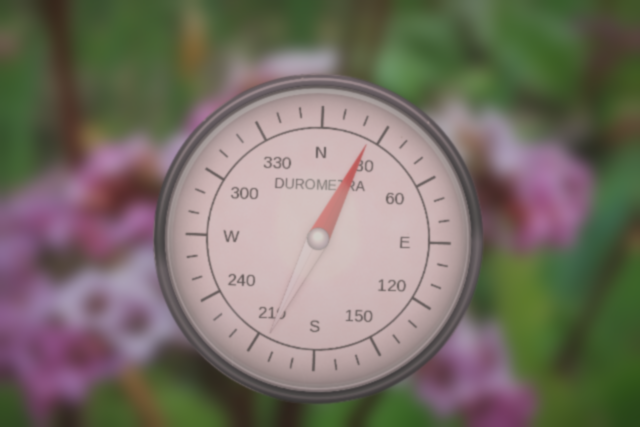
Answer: {"value": 25, "unit": "°"}
